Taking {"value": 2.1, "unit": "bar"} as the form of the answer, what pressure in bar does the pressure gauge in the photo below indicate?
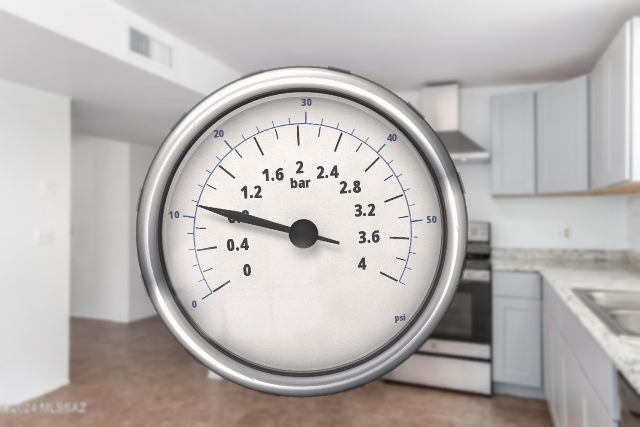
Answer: {"value": 0.8, "unit": "bar"}
